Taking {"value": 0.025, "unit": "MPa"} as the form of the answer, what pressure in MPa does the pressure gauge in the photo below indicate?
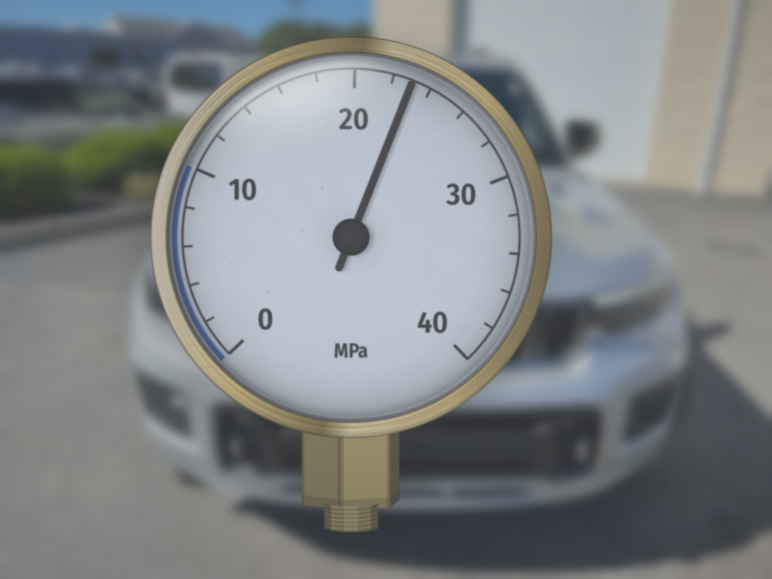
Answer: {"value": 23, "unit": "MPa"}
